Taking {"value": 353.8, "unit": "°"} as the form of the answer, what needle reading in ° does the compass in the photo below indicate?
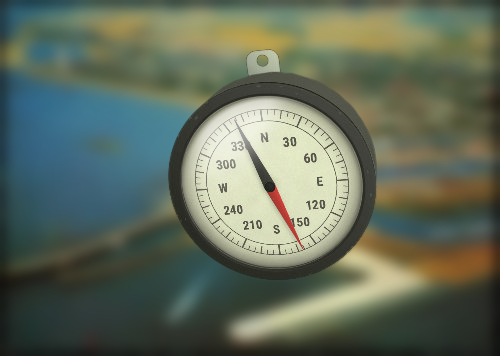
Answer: {"value": 160, "unit": "°"}
